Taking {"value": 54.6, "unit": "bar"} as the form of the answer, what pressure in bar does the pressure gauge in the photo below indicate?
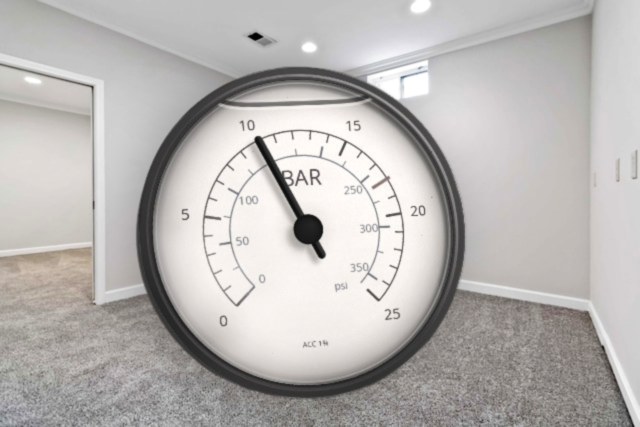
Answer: {"value": 10, "unit": "bar"}
